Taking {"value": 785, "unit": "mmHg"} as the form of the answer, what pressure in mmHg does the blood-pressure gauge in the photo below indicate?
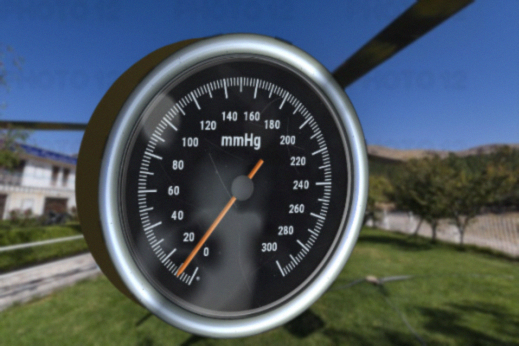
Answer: {"value": 10, "unit": "mmHg"}
